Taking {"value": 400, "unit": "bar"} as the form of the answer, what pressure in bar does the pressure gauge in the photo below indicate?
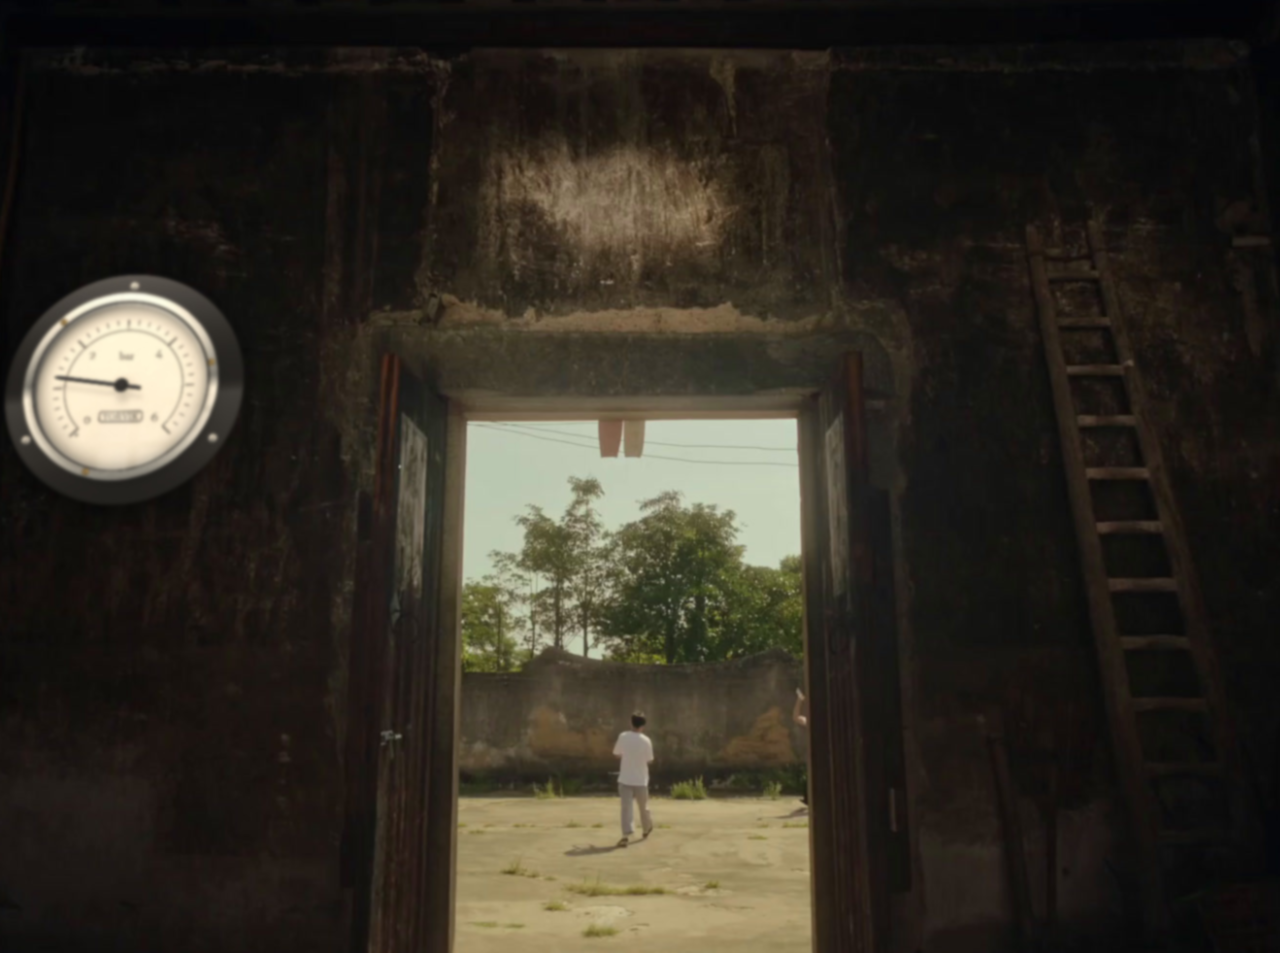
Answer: {"value": 1.2, "unit": "bar"}
